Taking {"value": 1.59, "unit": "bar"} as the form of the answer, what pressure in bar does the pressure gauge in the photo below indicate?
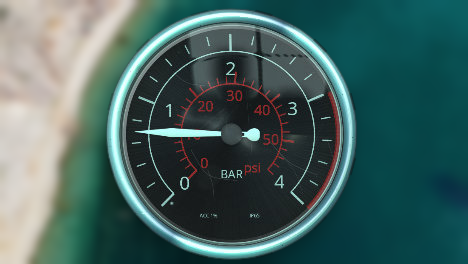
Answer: {"value": 0.7, "unit": "bar"}
